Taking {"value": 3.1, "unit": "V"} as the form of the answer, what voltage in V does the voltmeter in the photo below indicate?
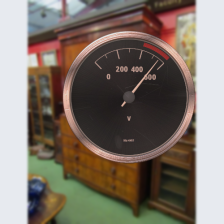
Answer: {"value": 550, "unit": "V"}
